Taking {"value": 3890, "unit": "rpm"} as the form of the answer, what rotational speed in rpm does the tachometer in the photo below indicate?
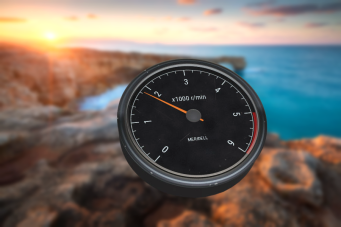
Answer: {"value": 1800, "unit": "rpm"}
